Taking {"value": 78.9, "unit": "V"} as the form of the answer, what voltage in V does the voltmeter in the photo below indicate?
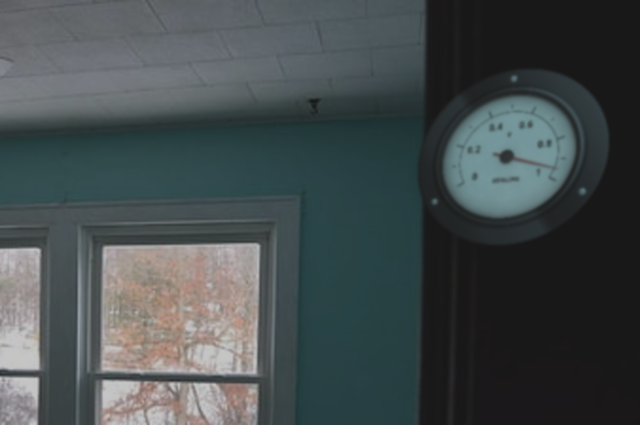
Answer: {"value": 0.95, "unit": "V"}
